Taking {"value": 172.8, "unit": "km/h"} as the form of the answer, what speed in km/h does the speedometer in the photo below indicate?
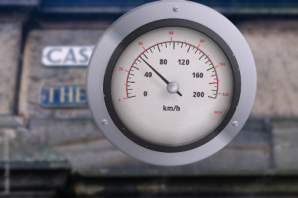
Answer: {"value": 55, "unit": "km/h"}
